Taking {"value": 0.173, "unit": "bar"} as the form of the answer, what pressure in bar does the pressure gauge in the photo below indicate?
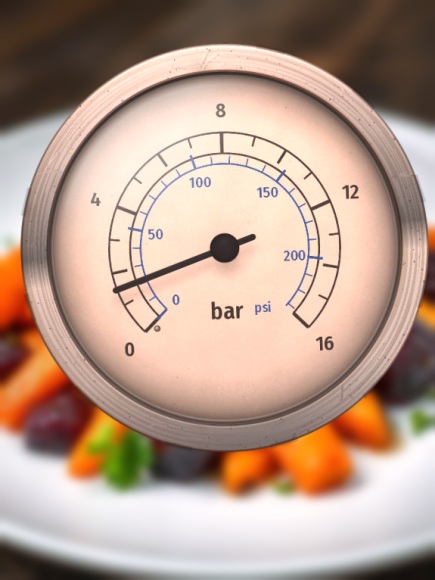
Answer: {"value": 1.5, "unit": "bar"}
